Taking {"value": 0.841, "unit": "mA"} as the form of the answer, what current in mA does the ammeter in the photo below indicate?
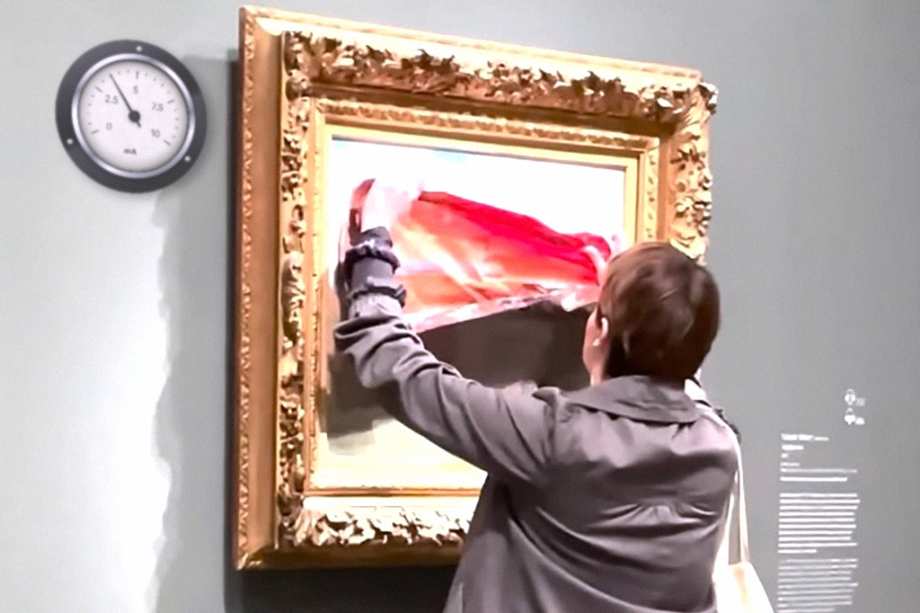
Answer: {"value": 3.5, "unit": "mA"}
